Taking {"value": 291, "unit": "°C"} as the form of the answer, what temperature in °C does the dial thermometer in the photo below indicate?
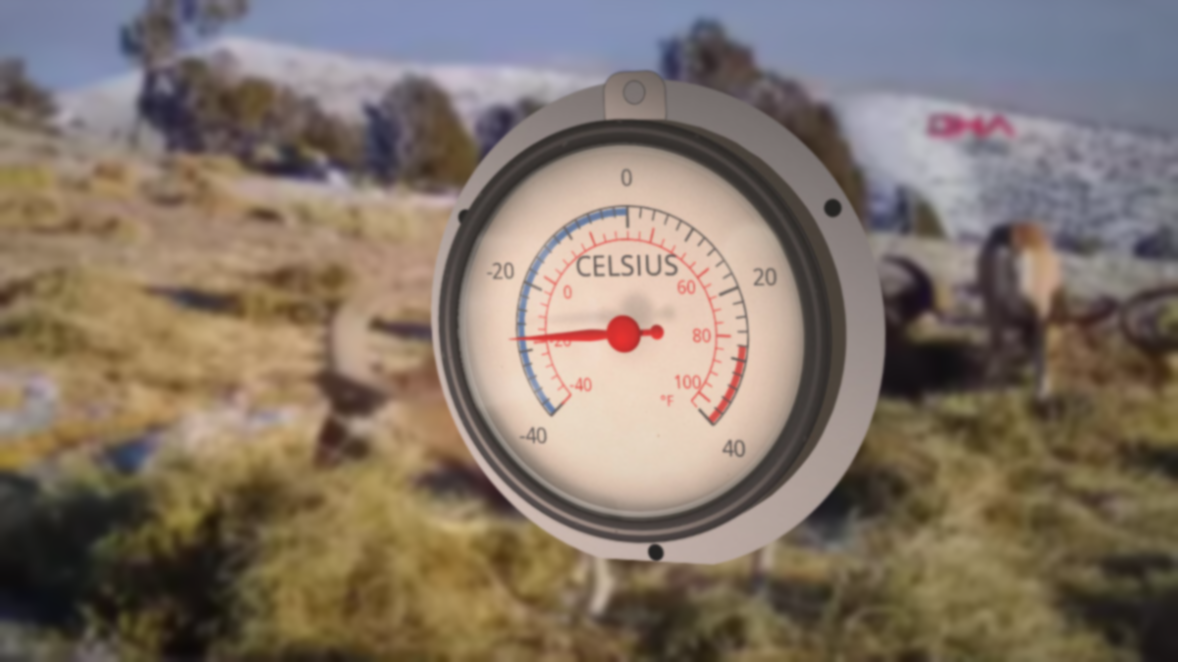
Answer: {"value": -28, "unit": "°C"}
